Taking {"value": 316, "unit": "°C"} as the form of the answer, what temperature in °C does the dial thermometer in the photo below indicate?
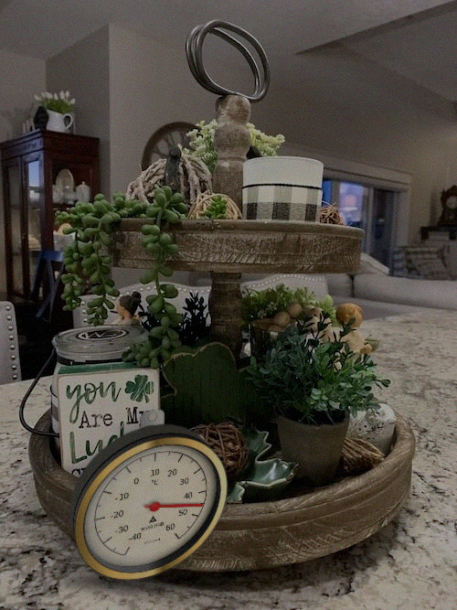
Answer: {"value": 45, "unit": "°C"}
